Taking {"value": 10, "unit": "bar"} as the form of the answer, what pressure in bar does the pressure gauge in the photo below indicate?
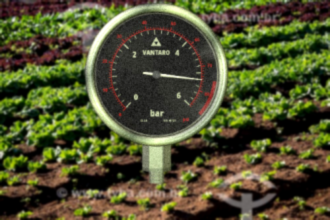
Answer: {"value": 5.2, "unit": "bar"}
